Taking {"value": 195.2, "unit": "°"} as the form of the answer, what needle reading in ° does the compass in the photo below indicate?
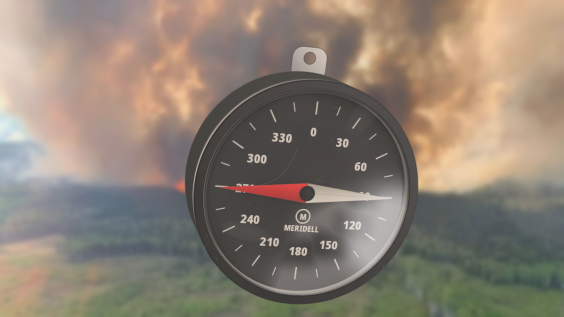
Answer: {"value": 270, "unit": "°"}
